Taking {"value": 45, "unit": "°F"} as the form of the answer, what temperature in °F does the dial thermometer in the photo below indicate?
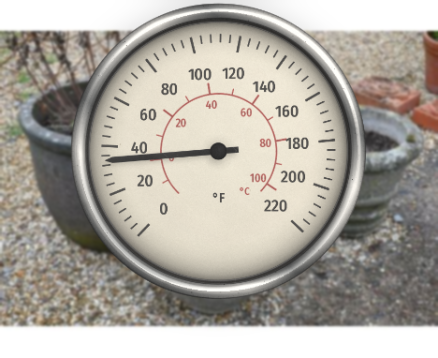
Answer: {"value": 34, "unit": "°F"}
